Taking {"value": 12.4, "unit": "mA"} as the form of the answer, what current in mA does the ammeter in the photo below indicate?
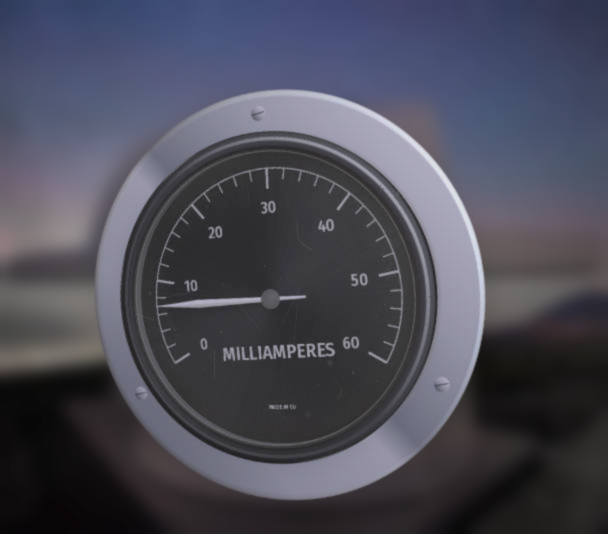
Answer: {"value": 7, "unit": "mA"}
